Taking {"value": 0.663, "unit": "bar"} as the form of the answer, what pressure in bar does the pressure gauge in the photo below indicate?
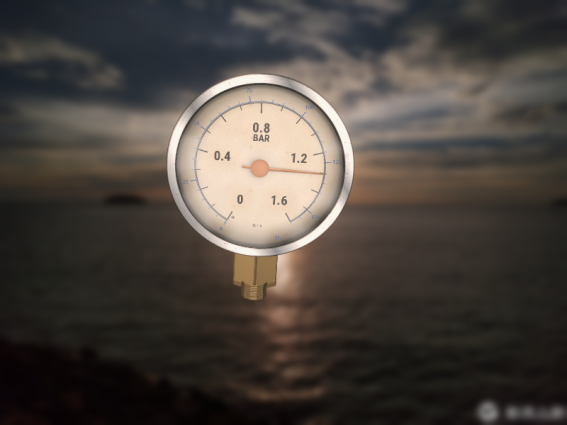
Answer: {"value": 1.3, "unit": "bar"}
